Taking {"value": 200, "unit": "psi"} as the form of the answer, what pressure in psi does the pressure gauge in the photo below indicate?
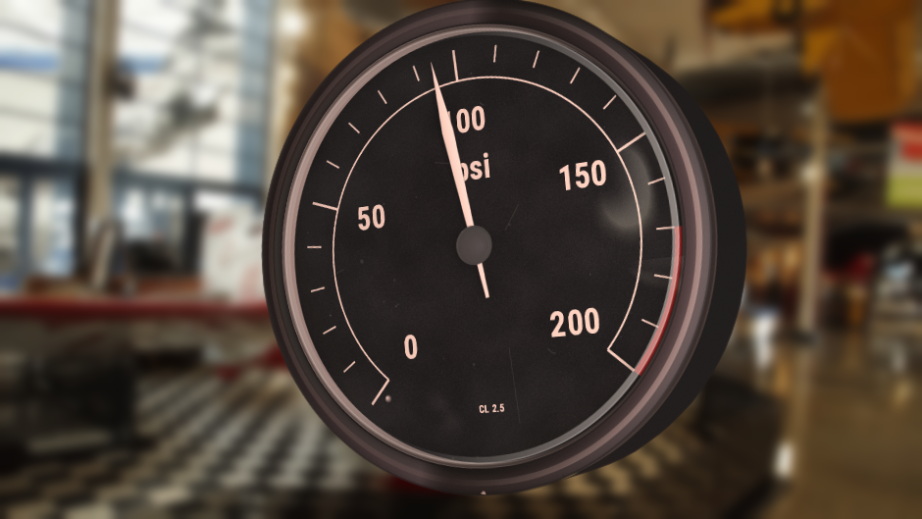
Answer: {"value": 95, "unit": "psi"}
